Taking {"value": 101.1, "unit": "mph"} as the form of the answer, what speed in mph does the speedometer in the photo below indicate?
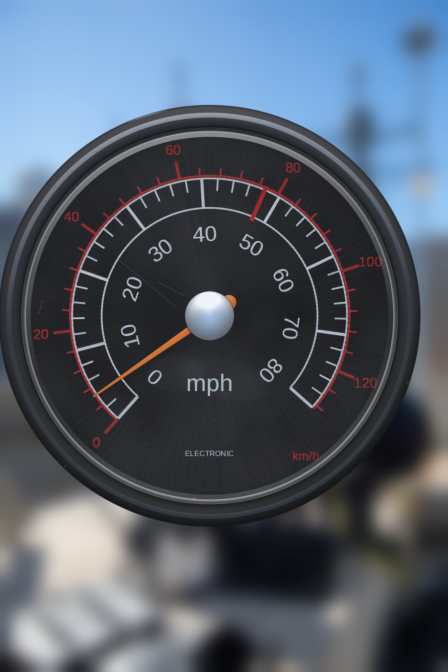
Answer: {"value": 4, "unit": "mph"}
